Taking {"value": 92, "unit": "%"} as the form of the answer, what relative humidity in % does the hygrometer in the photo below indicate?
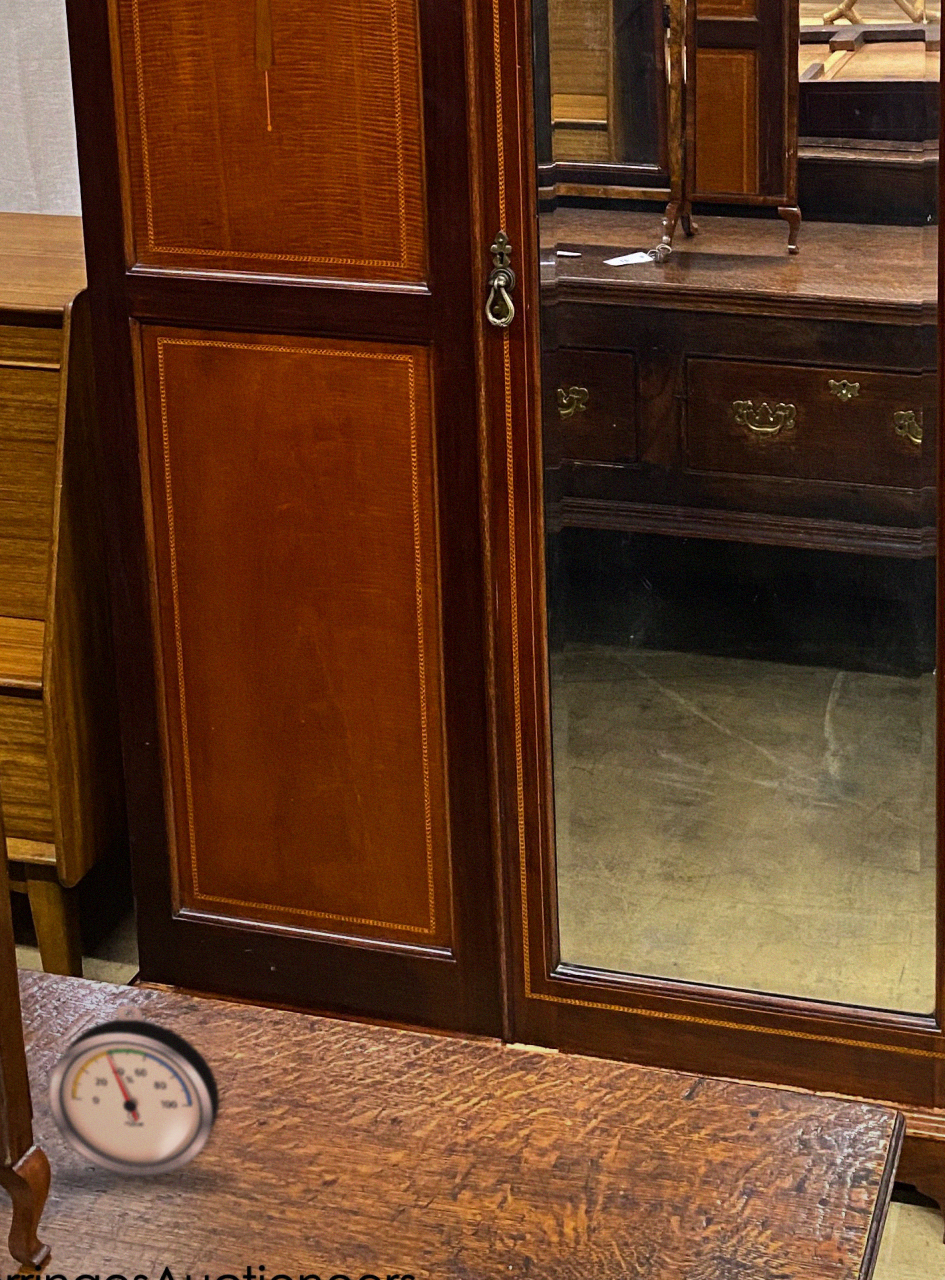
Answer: {"value": 40, "unit": "%"}
